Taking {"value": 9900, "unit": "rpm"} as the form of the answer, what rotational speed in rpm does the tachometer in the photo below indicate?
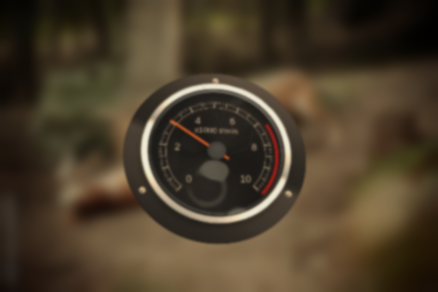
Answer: {"value": 3000, "unit": "rpm"}
